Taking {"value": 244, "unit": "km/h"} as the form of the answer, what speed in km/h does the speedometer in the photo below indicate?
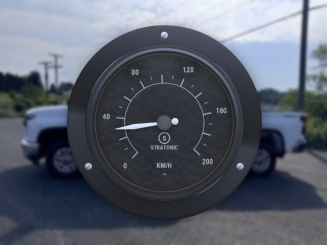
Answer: {"value": 30, "unit": "km/h"}
